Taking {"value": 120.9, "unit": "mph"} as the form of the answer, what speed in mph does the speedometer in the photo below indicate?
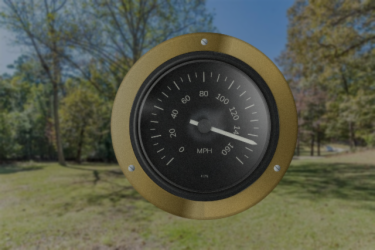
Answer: {"value": 145, "unit": "mph"}
